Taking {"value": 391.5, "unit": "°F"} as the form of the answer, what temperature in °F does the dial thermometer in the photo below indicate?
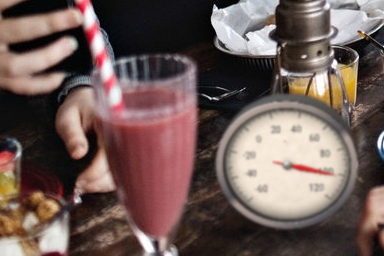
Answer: {"value": 100, "unit": "°F"}
